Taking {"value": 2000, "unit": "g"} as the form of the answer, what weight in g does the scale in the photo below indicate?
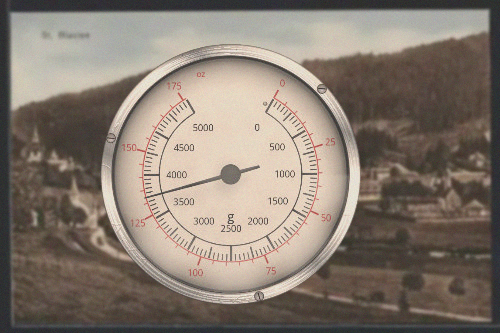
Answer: {"value": 3750, "unit": "g"}
